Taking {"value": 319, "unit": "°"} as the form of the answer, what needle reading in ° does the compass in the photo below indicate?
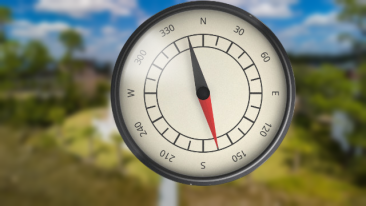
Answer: {"value": 165, "unit": "°"}
